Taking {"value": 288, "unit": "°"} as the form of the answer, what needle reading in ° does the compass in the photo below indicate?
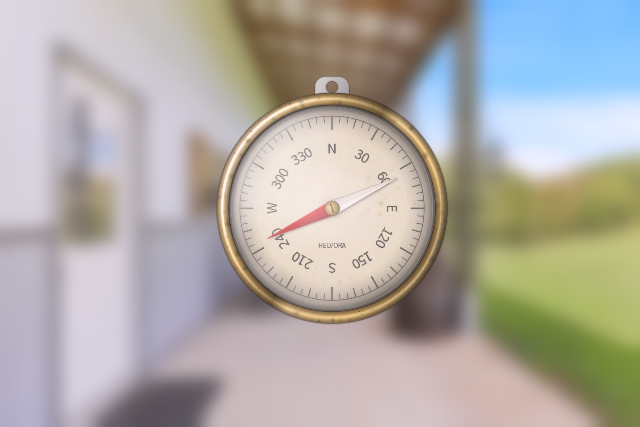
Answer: {"value": 245, "unit": "°"}
